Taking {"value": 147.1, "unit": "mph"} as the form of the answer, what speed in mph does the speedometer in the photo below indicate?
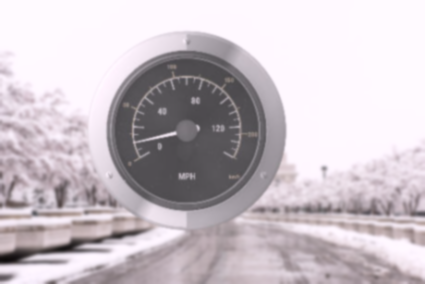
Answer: {"value": 10, "unit": "mph"}
